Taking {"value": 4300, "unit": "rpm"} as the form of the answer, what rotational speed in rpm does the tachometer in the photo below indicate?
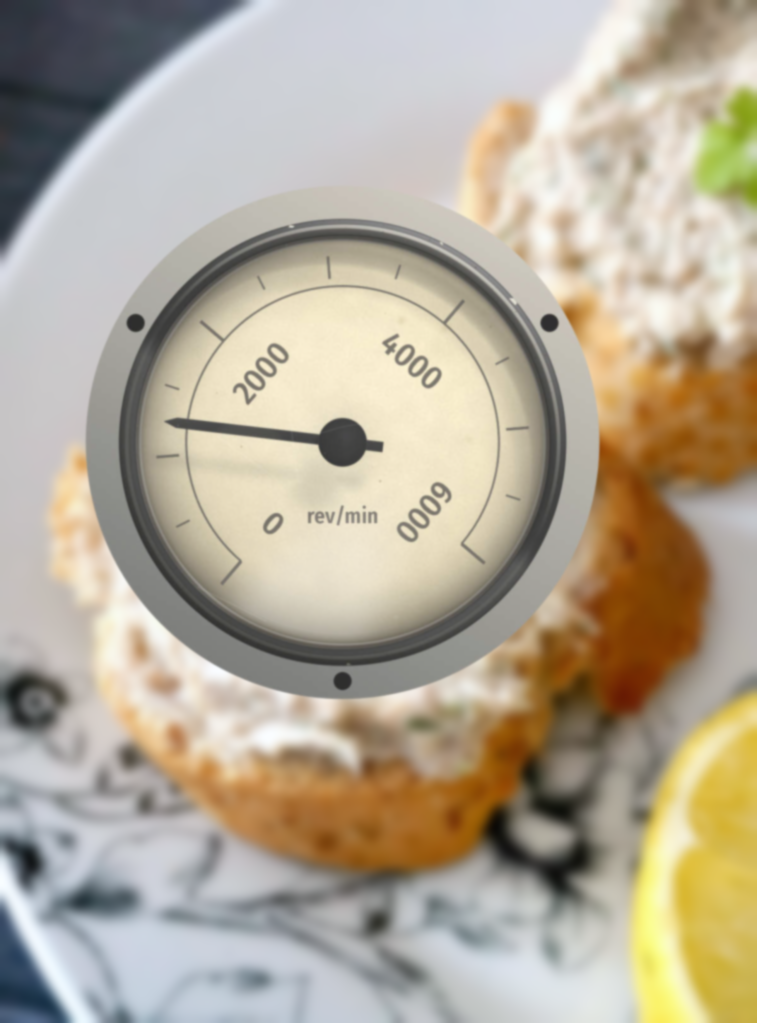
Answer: {"value": 1250, "unit": "rpm"}
